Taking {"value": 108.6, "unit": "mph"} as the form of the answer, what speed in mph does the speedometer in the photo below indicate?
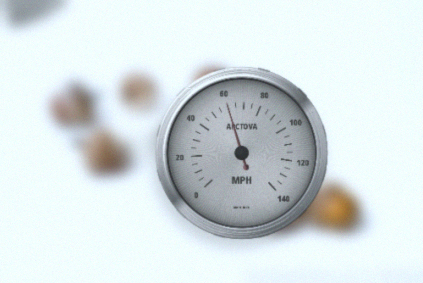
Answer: {"value": 60, "unit": "mph"}
